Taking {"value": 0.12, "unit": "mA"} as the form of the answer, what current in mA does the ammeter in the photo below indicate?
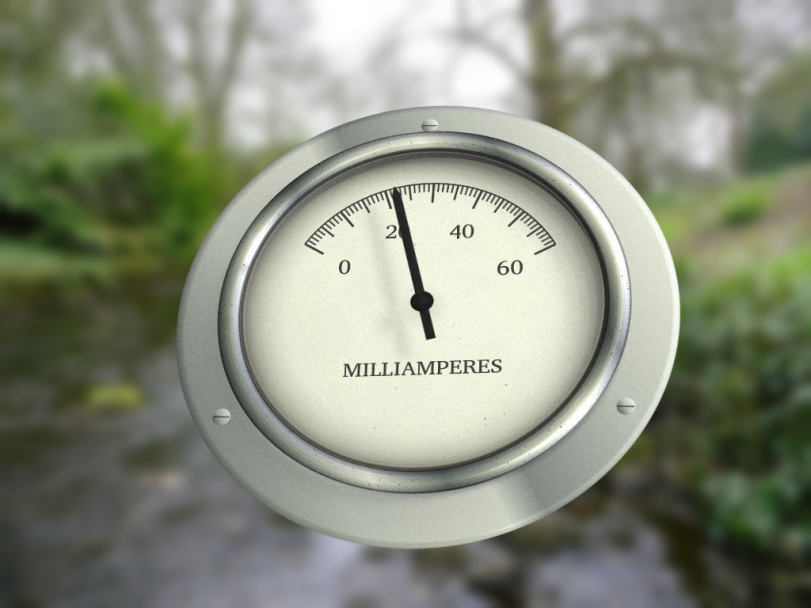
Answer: {"value": 22, "unit": "mA"}
